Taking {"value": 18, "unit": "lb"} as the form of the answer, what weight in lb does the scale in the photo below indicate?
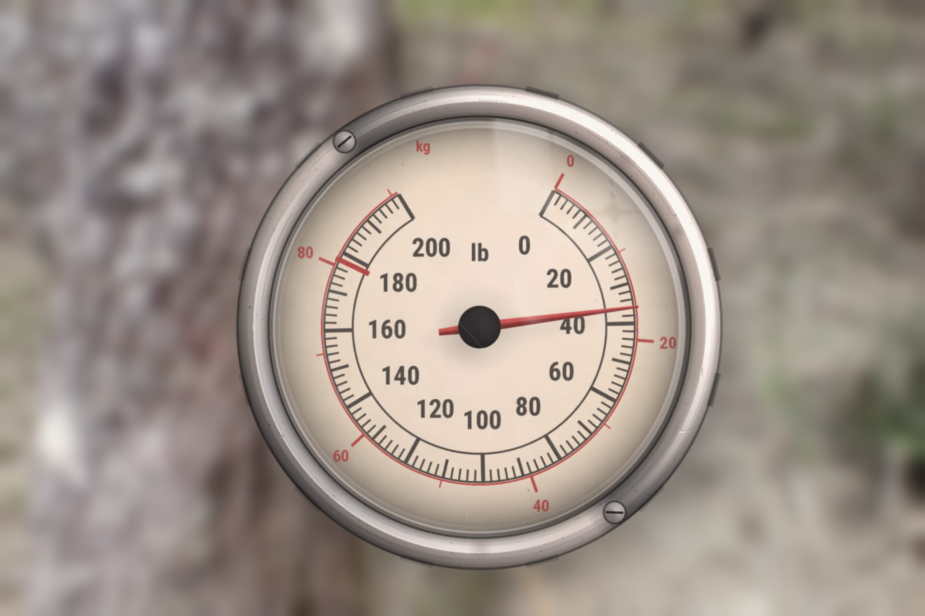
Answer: {"value": 36, "unit": "lb"}
